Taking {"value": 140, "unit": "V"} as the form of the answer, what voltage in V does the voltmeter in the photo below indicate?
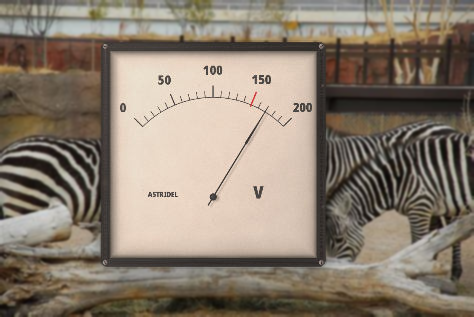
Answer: {"value": 170, "unit": "V"}
